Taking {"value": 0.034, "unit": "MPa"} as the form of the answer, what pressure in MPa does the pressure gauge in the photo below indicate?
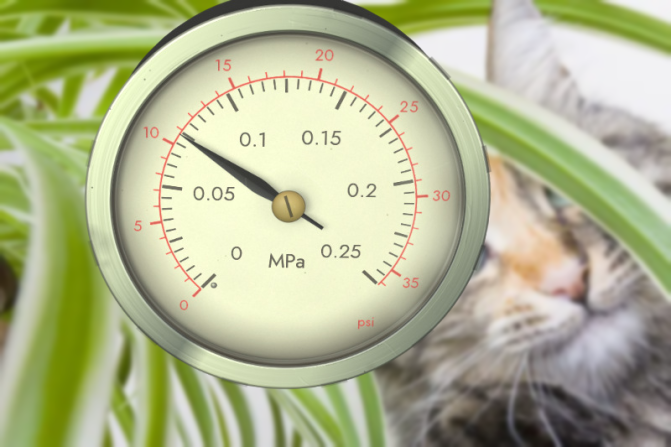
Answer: {"value": 0.075, "unit": "MPa"}
